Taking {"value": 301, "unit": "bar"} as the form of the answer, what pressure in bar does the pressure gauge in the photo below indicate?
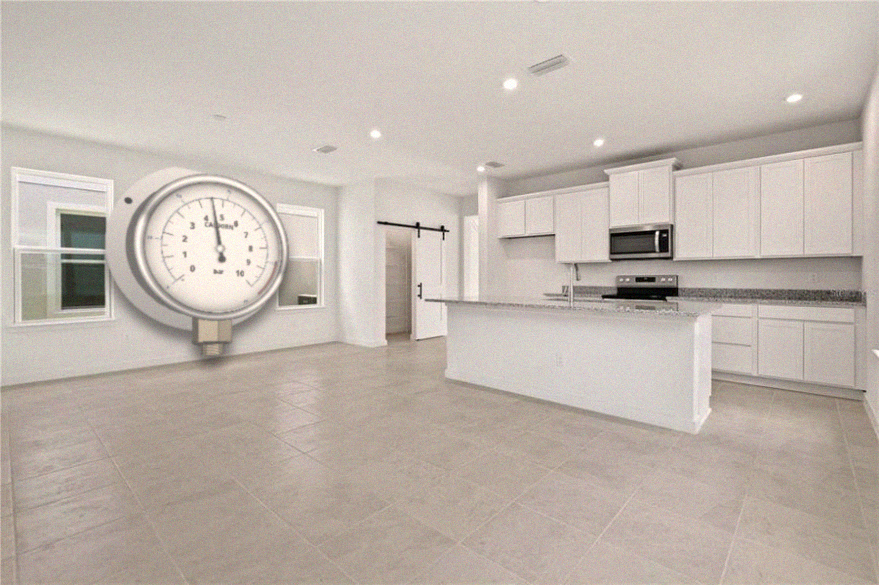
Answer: {"value": 4.5, "unit": "bar"}
